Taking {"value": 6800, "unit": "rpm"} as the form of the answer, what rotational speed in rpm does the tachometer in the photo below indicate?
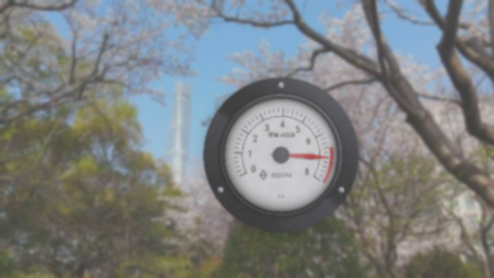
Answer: {"value": 7000, "unit": "rpm"}
